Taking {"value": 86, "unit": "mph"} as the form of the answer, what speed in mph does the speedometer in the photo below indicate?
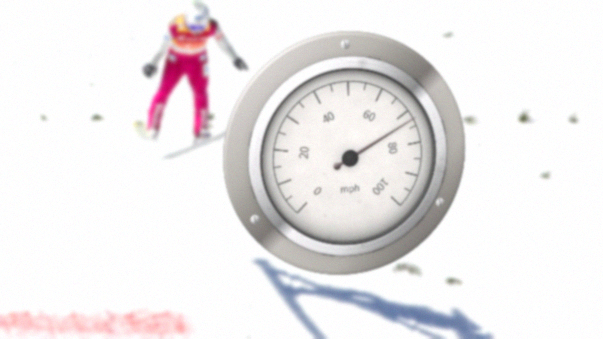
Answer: {"value": 72.5, "unit": "mph"}
